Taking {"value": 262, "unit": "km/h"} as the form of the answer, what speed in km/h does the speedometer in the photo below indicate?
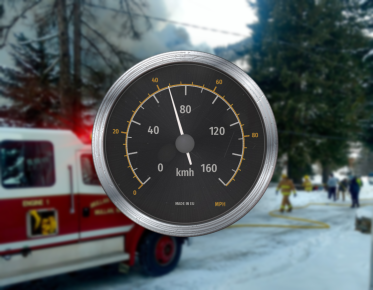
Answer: {"value": 70, "unit": "km/h"}
